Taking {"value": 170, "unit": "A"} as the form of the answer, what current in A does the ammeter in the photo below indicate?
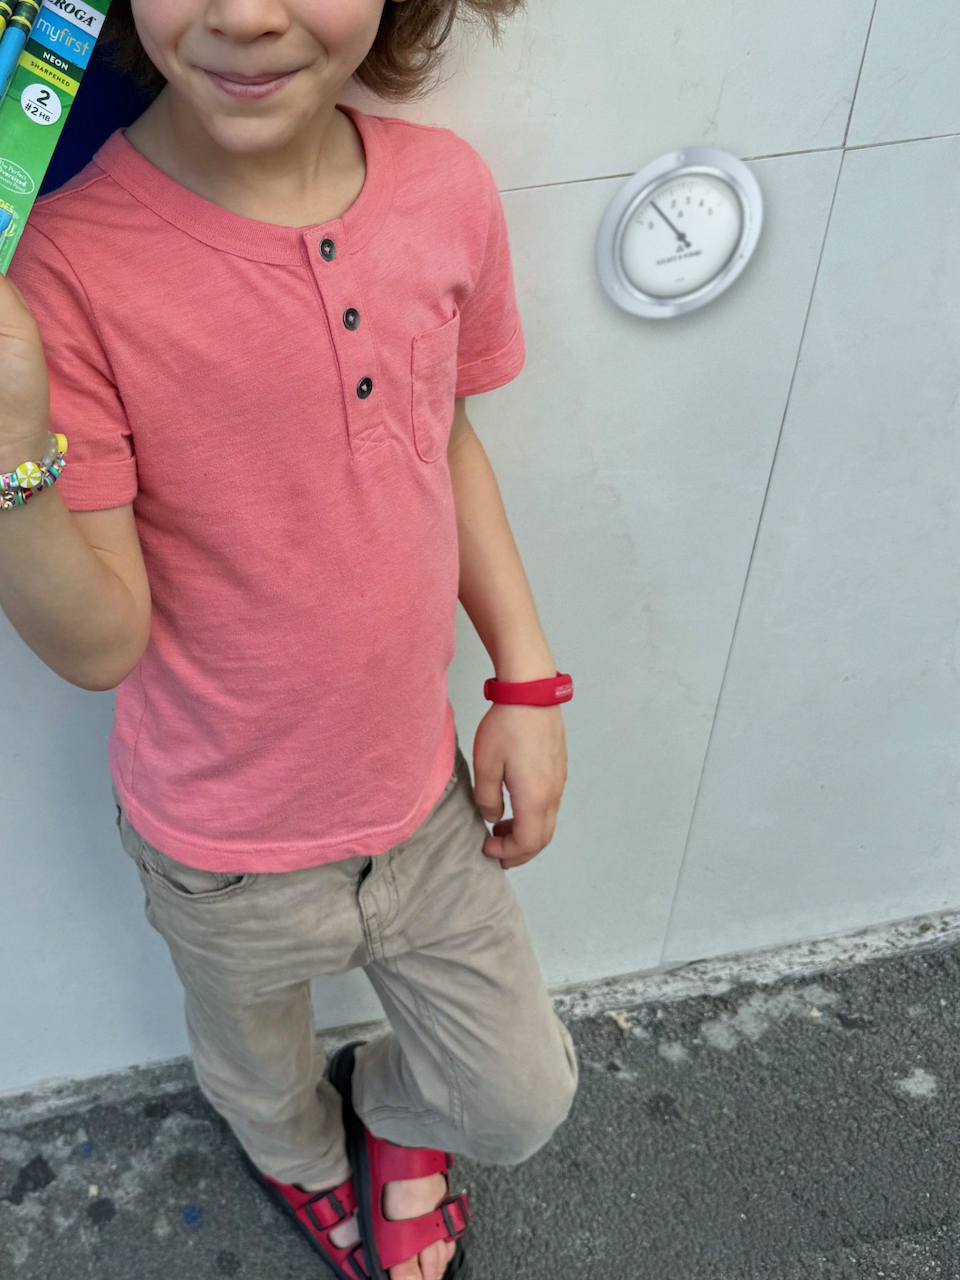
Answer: {"value": 1, "unit": "A"}
